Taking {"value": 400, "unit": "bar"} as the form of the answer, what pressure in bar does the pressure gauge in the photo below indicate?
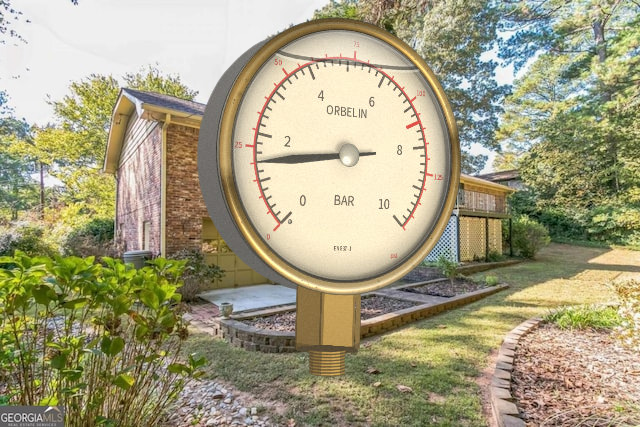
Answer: {"value": 1.4, "unit": "bar"}
